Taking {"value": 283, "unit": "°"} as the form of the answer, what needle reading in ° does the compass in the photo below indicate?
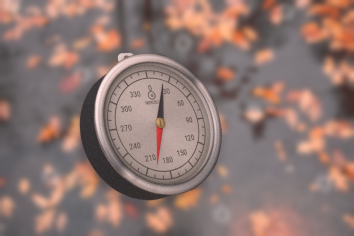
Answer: {"value": 200, "unit": "°"}
